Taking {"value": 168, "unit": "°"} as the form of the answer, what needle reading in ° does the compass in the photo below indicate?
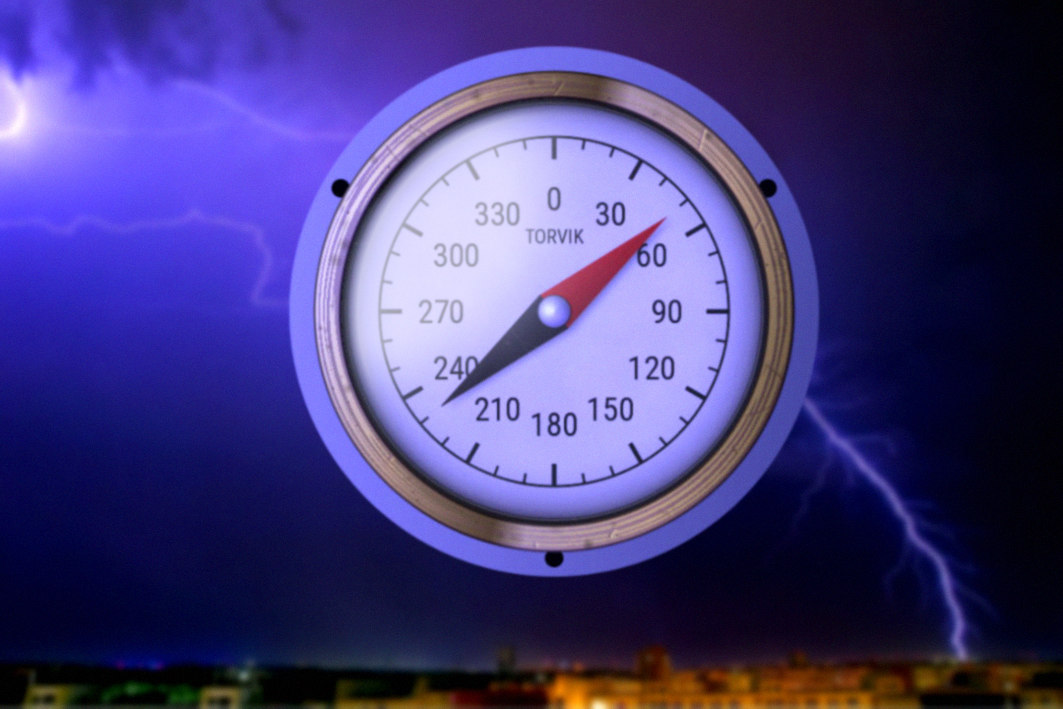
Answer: {"value": 50, "unit": "°"}
